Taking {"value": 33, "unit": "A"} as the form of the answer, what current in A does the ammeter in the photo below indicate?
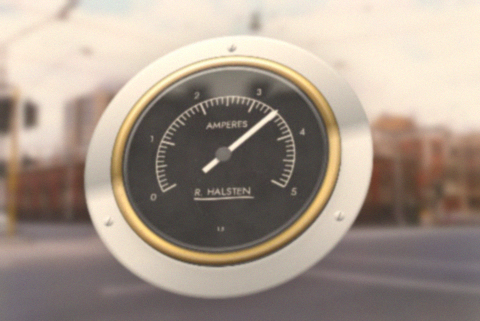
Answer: {"value": 3.5, "unit": "A"}
